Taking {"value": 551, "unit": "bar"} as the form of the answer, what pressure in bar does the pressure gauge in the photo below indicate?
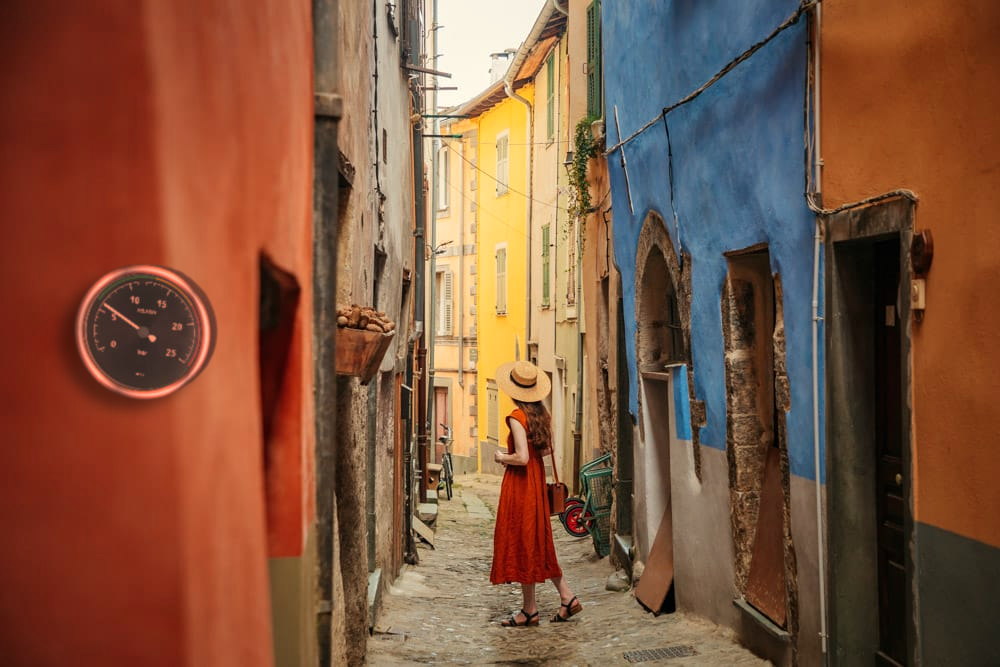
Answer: {"value": 6, "unit": "bar"}
